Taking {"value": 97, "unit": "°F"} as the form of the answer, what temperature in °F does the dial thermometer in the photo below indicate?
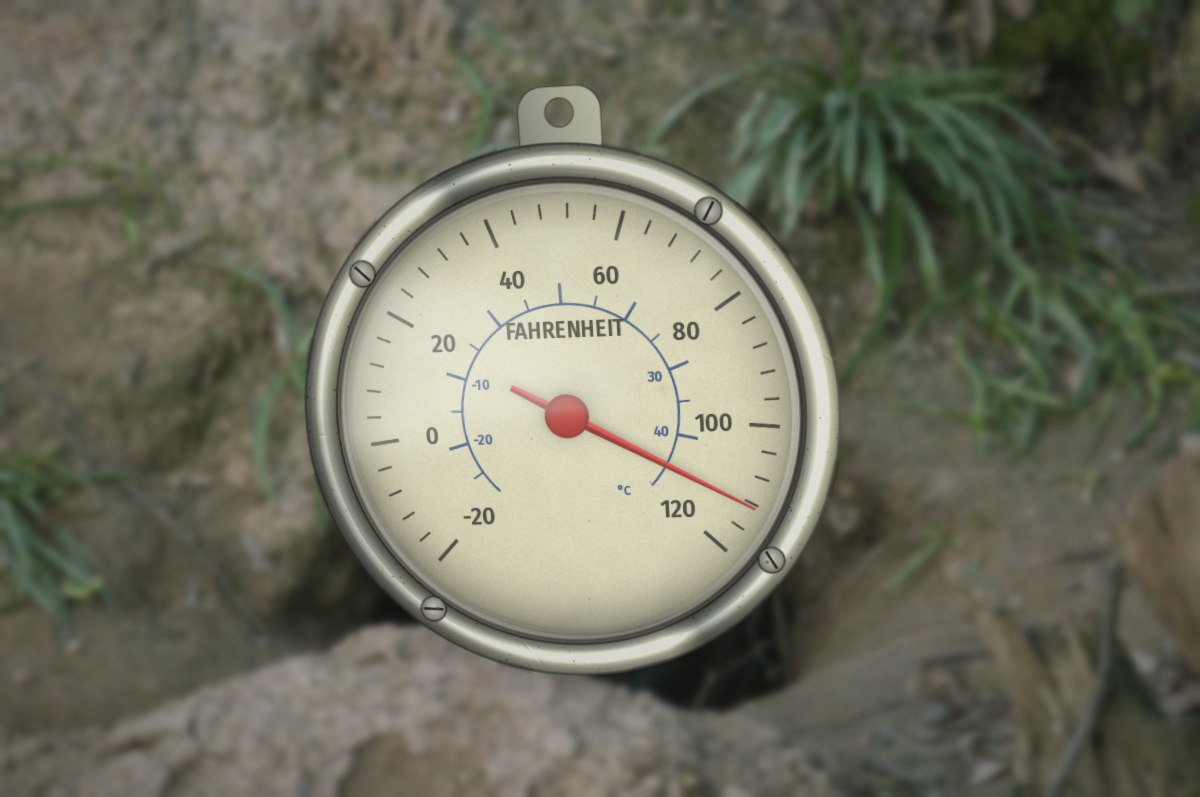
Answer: {"value": 112, "unit": "°F"}
